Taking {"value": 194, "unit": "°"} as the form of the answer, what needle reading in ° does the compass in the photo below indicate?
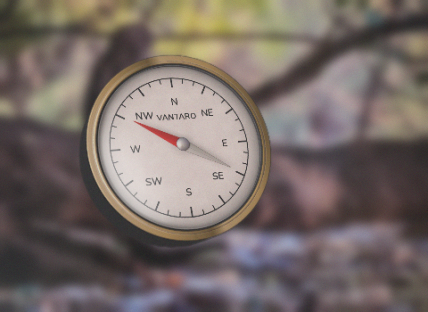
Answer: {"value": 300, "unit": "°"}
